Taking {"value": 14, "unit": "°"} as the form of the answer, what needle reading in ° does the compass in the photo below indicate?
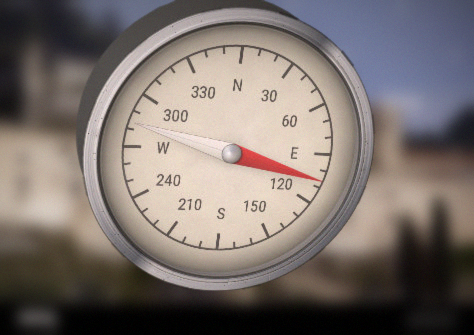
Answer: {"value": 105, "unit": "°"}
